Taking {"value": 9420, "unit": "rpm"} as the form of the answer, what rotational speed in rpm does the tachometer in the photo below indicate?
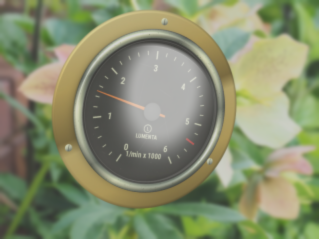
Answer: {"value": 1500, "unit": "rpm"}
